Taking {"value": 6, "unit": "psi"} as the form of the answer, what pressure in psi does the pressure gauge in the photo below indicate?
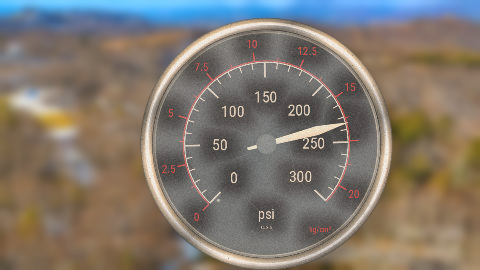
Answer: {"value": 235, "unit": "psi"}
